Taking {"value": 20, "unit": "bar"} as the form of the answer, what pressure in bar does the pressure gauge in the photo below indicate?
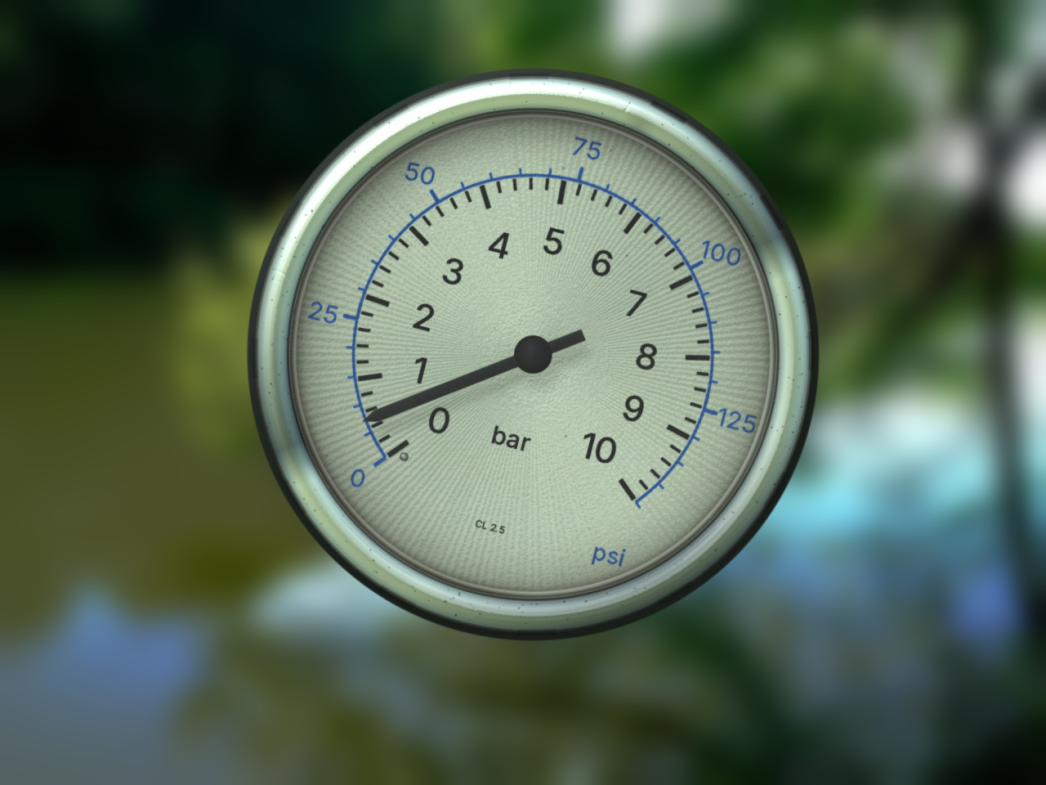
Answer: {"value": 0.5, "unit": "bar"}
